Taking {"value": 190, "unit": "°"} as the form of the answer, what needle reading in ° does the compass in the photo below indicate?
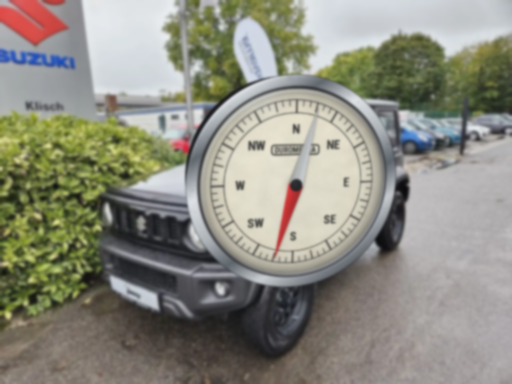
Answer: {"value": 195, "unit": "°"}
